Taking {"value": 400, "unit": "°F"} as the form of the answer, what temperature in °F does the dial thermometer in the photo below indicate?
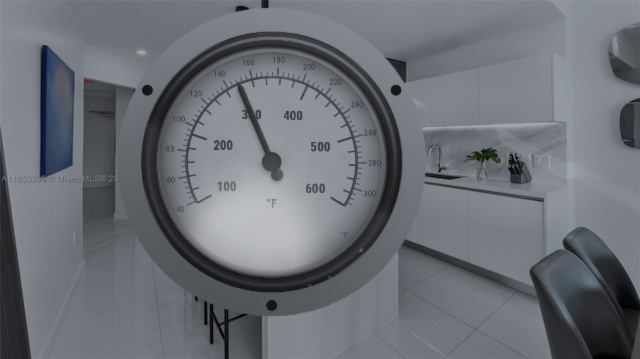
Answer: {"value": 300, "unit": "°F"}
